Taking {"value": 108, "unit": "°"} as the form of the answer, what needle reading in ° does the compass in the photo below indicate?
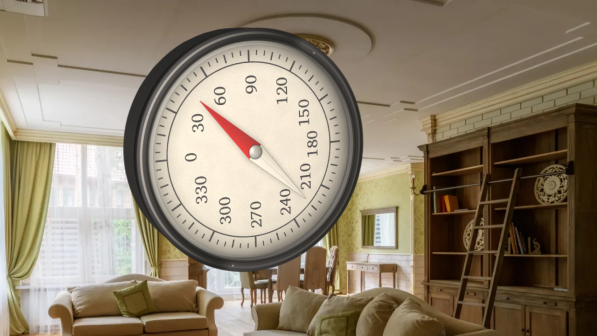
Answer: {"value": 45, "unit": "°"}
